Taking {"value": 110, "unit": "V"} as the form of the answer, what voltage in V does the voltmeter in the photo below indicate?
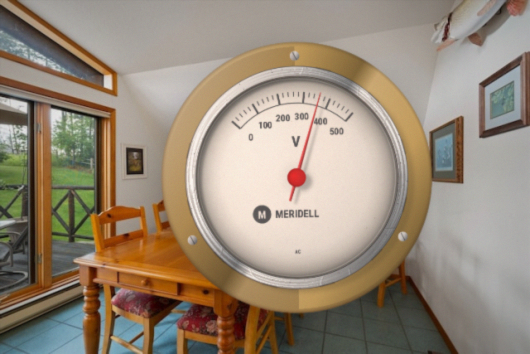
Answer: {"value": 360, "unit": "V"}
